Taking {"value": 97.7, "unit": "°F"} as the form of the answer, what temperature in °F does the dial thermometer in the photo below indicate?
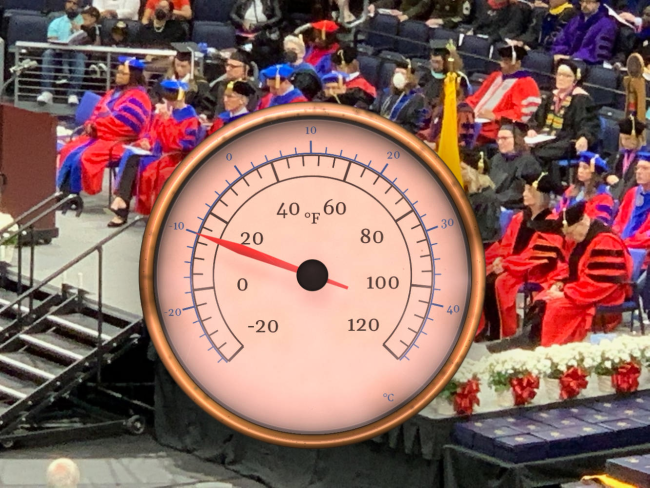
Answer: {"value": 14, "unit": "°F"}
